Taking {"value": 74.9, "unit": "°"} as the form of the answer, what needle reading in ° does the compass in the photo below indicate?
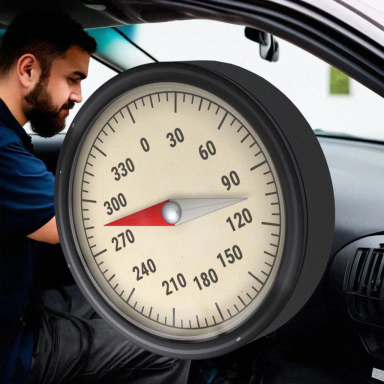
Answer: {"value": 285, "unit": "°"}
